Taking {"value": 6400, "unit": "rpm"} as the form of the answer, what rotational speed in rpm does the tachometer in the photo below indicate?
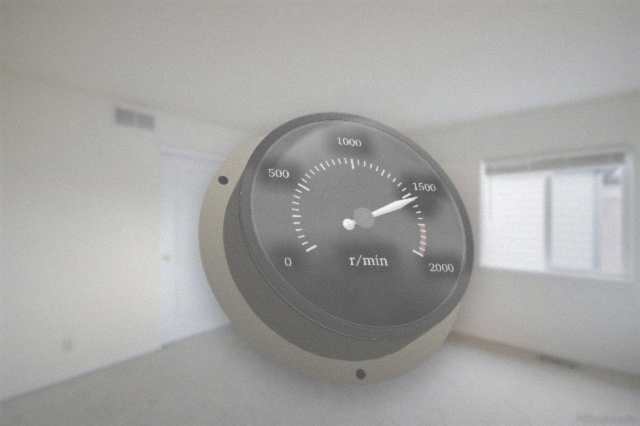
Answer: {"value": 1550, "unit": "rpm"}
